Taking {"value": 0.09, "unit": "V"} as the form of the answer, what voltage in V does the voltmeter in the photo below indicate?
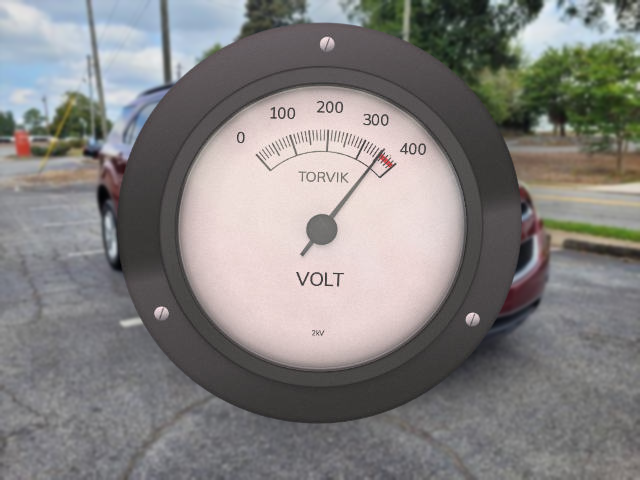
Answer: {"value": 350, "unit": "V"}
